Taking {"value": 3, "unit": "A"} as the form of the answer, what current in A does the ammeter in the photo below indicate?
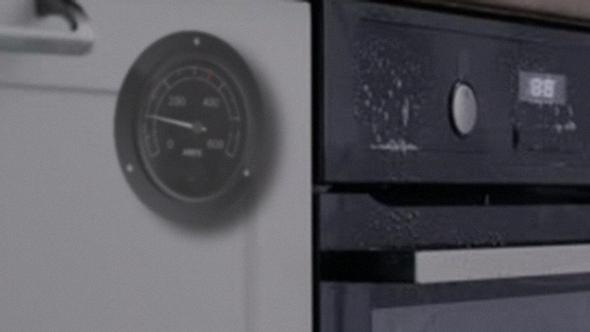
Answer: {"value": 100, "unit": "A"}
